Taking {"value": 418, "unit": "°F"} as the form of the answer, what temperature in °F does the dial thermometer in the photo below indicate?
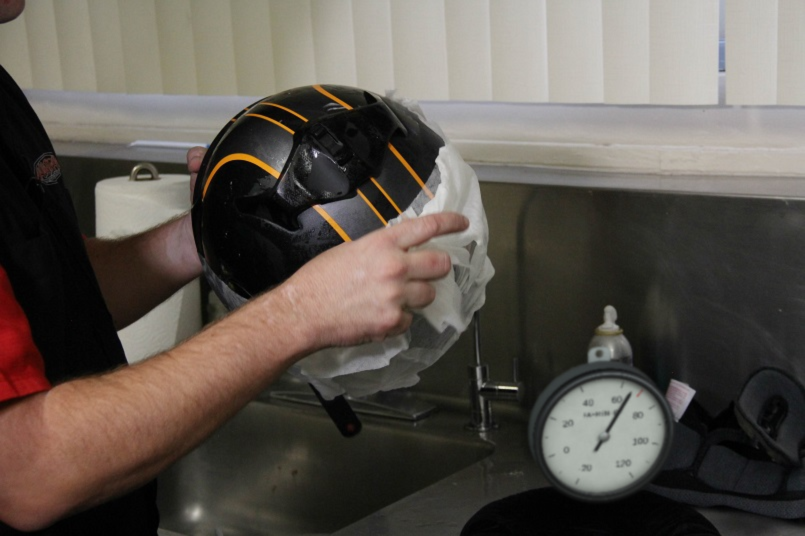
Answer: {"value": 65, "unit": "°F"}
